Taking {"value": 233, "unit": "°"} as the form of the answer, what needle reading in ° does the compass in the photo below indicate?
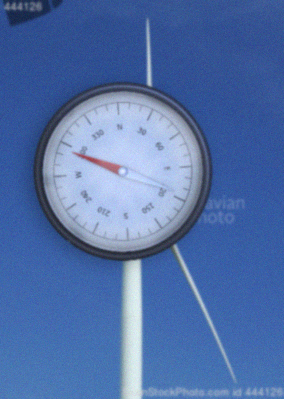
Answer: {"value": 295, "unit": "°"}
